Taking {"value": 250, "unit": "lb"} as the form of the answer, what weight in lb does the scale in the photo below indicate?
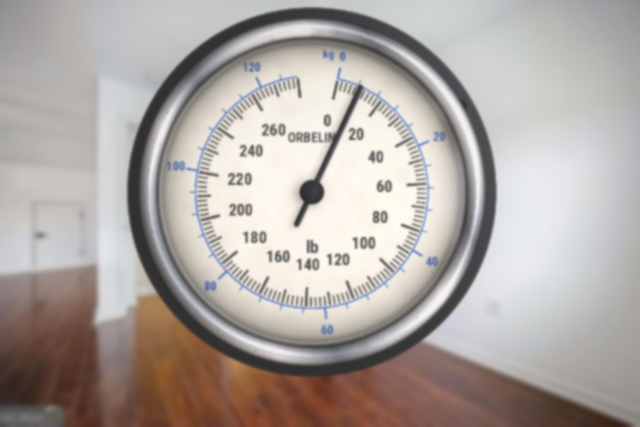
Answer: {"value": 10, "unit": "lb"}
